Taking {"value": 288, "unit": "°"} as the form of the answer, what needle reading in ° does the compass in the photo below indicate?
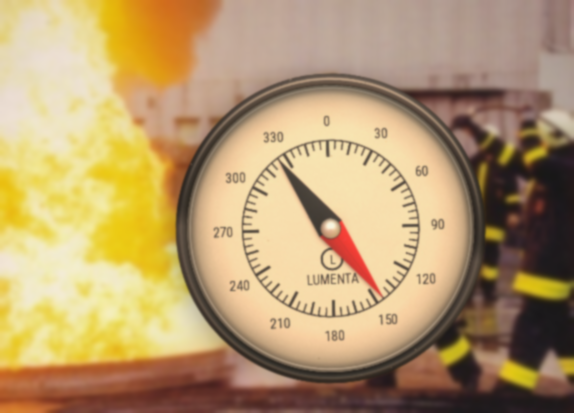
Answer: {"value": 145, "unit": "°"}
